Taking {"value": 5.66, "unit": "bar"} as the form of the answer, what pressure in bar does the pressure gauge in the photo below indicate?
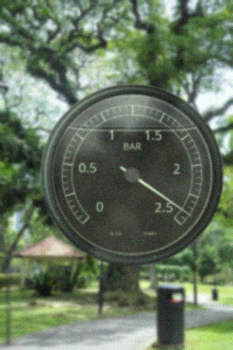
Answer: {"value": 2.4, "unit": "bar"}
